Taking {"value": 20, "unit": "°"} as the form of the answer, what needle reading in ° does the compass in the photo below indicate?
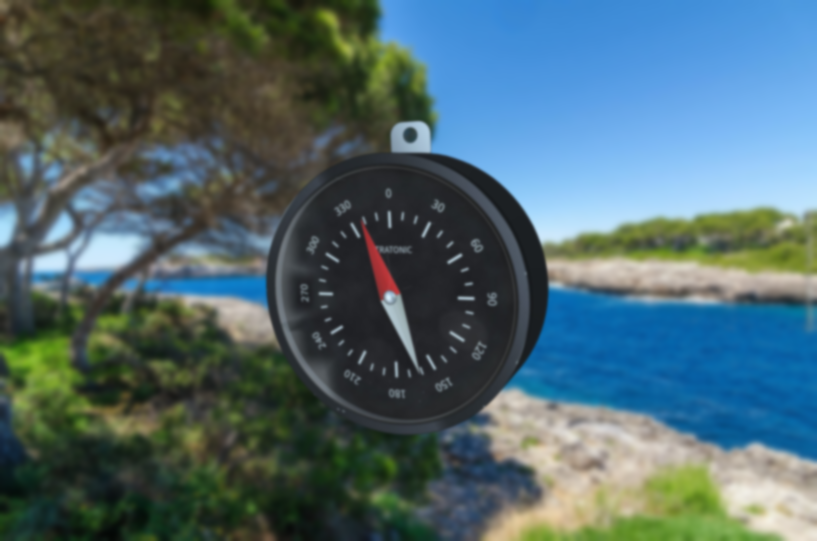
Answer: {"value": 340, "unit": "°"}
